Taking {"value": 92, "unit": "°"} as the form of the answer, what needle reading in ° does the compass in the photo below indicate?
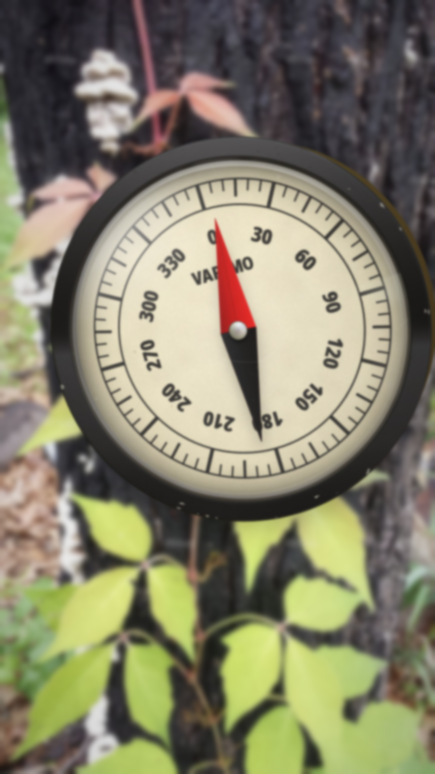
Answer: {"value": 5, "unit": "°"}
